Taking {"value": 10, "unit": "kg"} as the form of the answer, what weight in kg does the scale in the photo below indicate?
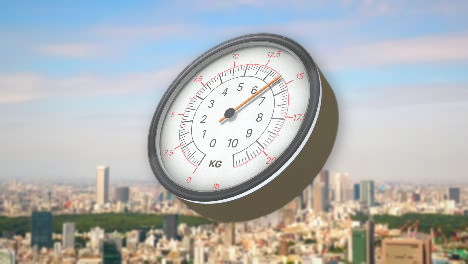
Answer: {"value": 6.5, "unit": "kg"}
